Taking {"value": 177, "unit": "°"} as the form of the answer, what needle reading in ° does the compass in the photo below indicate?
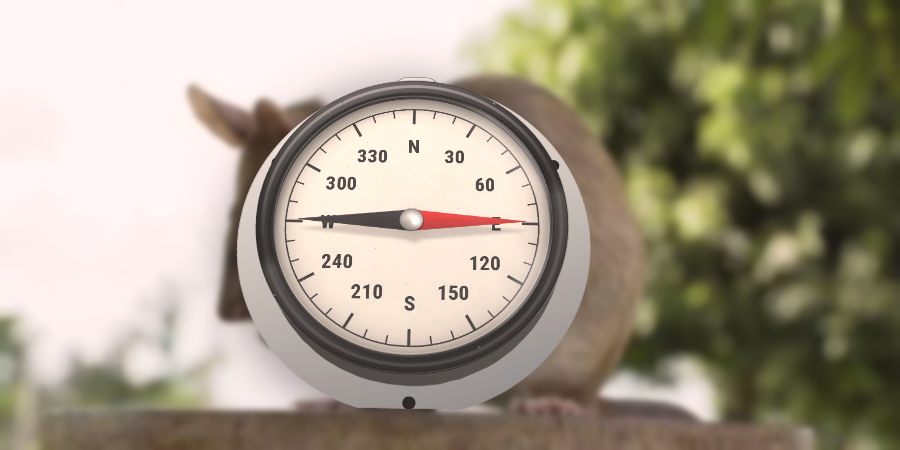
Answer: {"value": 90, "unit": "°"}
